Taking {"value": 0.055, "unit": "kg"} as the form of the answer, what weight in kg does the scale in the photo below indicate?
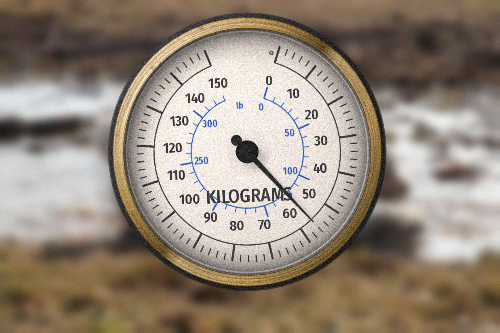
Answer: {"value": 56, "unit": "kg"}
